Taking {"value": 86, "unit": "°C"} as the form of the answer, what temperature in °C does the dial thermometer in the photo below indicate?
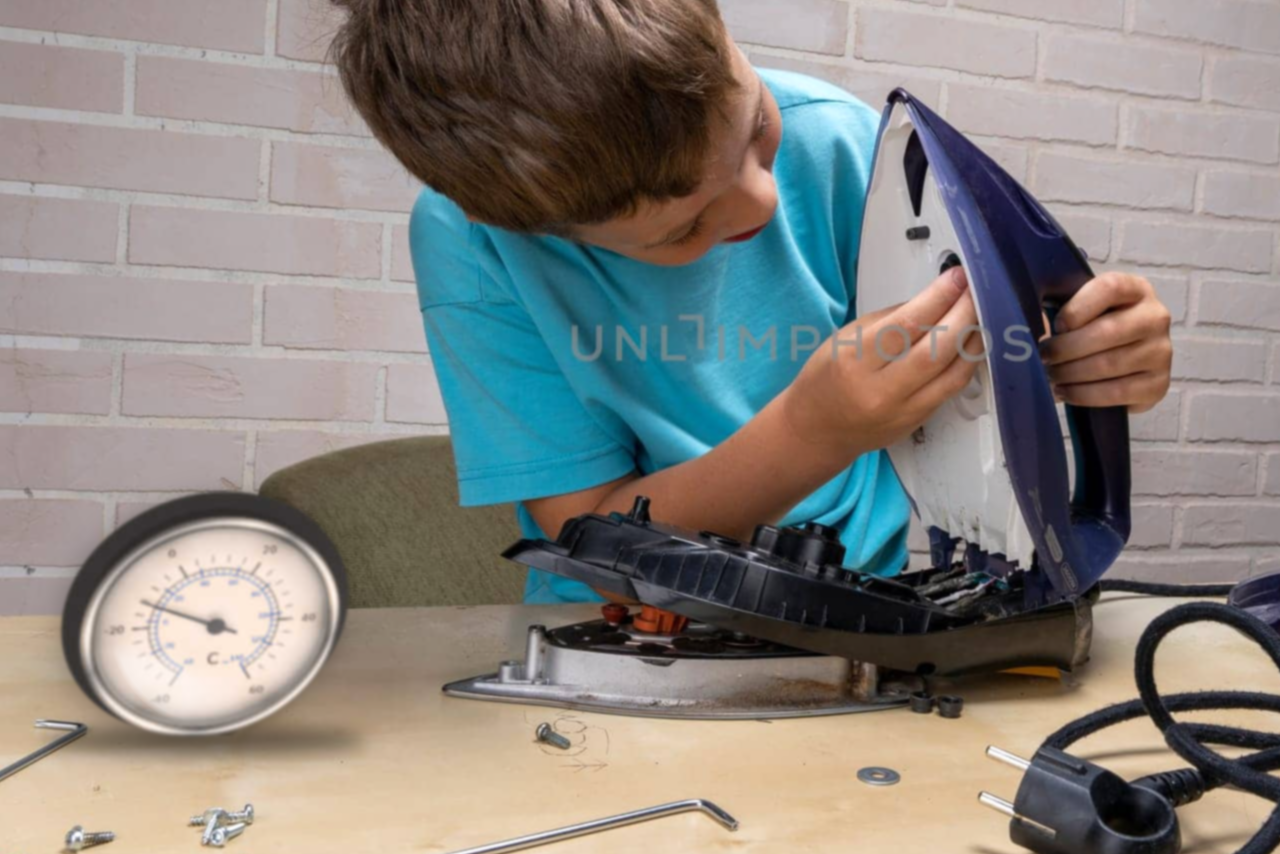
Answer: {"value": -12, "unit": "°C"}
